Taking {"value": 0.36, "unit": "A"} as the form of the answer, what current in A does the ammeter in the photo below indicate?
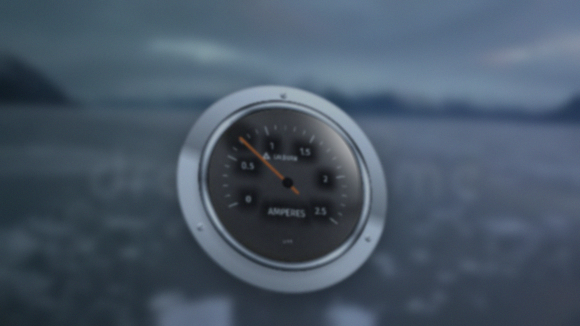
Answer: {"value": 0.7, "unit": "A"}
